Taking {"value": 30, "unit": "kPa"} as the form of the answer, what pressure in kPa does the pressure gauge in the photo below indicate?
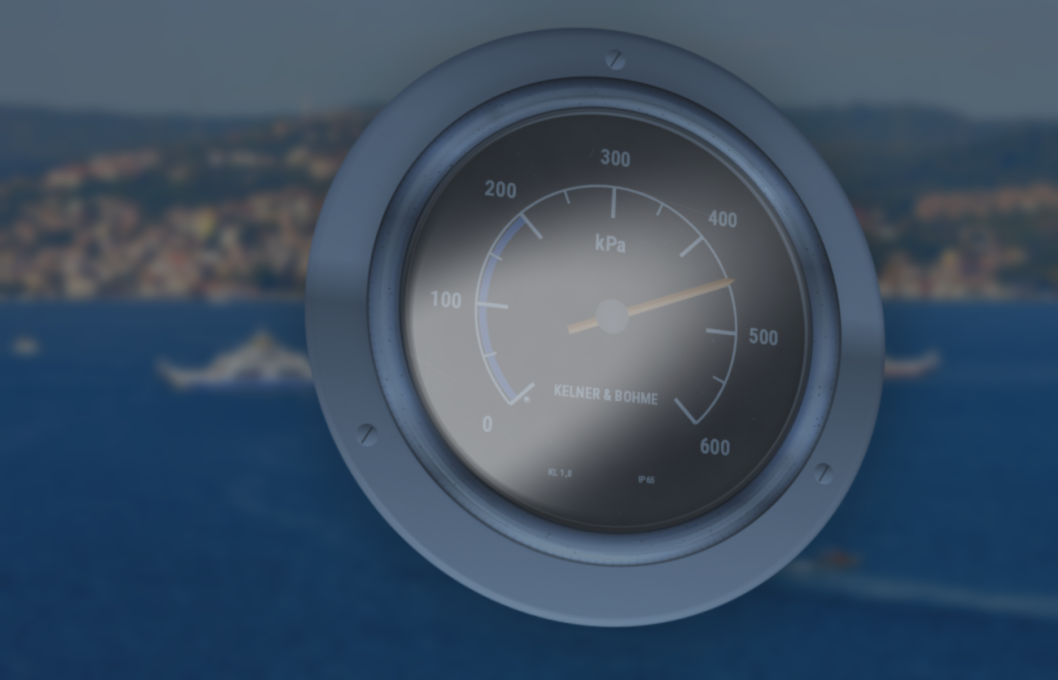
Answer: {"value": 450, "unit": "kPa"}
